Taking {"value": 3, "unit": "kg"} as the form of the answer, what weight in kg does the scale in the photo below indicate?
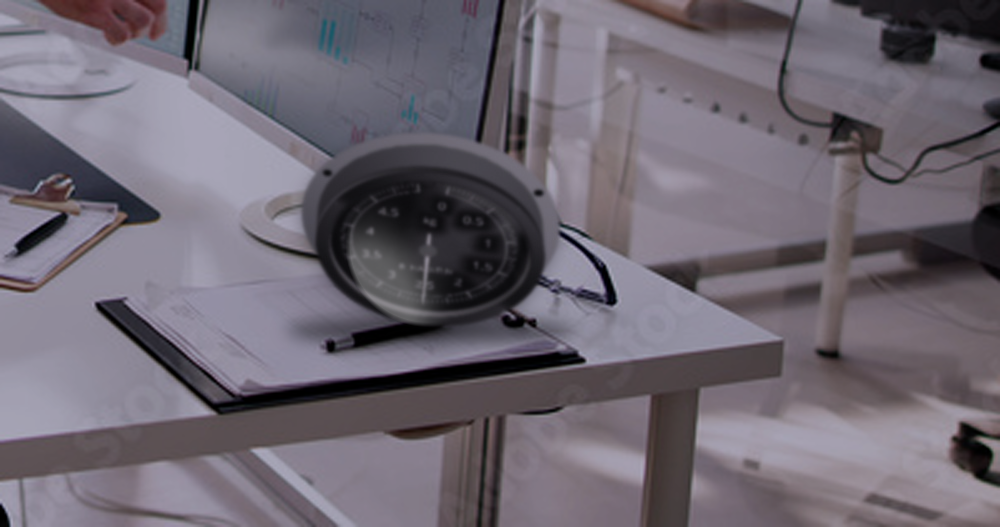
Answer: {"value": 2.5, "unit": "kg"}
